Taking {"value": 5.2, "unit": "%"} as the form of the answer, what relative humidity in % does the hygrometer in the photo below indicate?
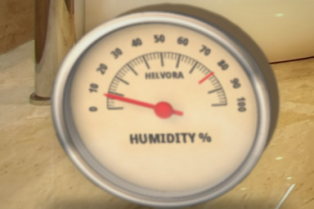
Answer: {"value": 10, "unit": "%"}
